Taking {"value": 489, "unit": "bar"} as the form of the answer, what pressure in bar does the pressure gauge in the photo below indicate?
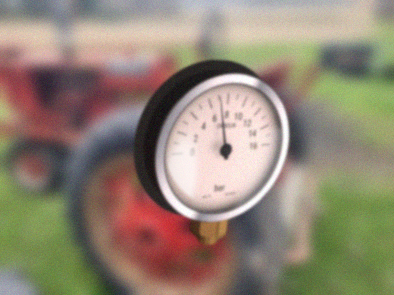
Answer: {"value": 7, "unit": "bar"}
